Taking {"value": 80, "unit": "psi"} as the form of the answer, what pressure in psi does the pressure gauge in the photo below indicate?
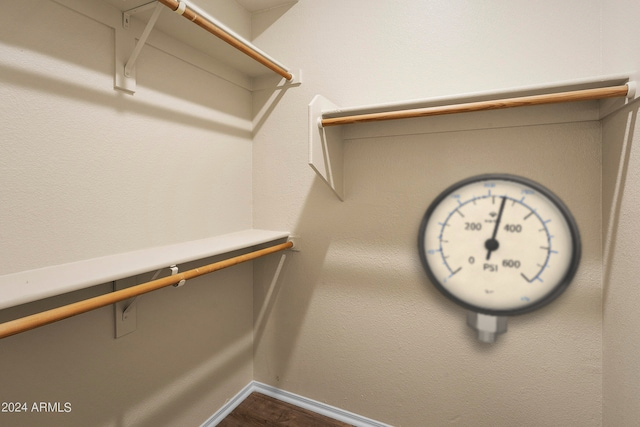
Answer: {"value": 325, "unit": "psi"}
